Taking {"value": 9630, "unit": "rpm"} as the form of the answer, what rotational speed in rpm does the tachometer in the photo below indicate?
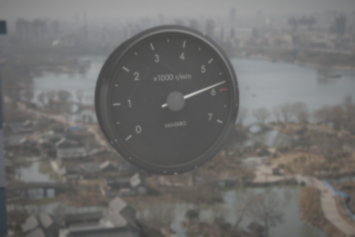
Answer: {"value": 5750, "unit": "rpm"}
